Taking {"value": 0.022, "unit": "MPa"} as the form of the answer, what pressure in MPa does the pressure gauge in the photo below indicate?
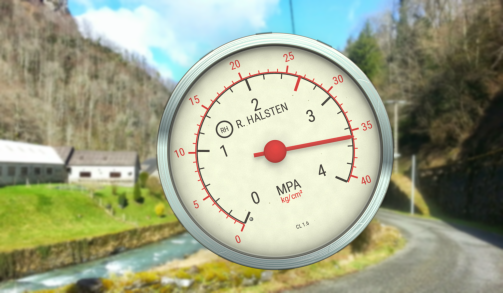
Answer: {"value": 3.5, "unit": "MPa"}
